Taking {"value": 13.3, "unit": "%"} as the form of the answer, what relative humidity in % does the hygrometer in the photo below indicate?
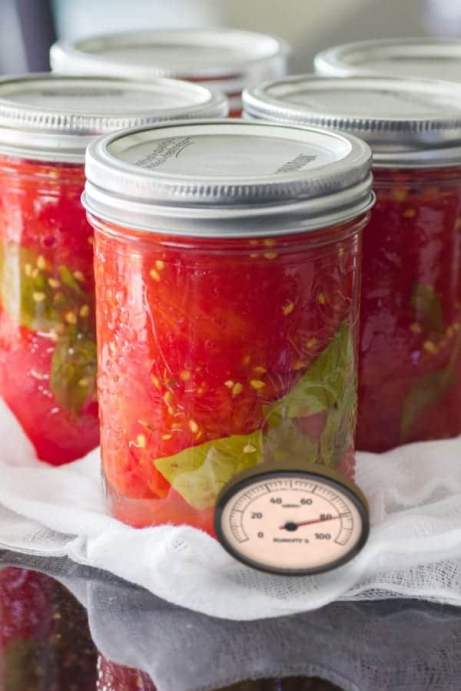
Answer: {"value": 80, "unit": "%"}
